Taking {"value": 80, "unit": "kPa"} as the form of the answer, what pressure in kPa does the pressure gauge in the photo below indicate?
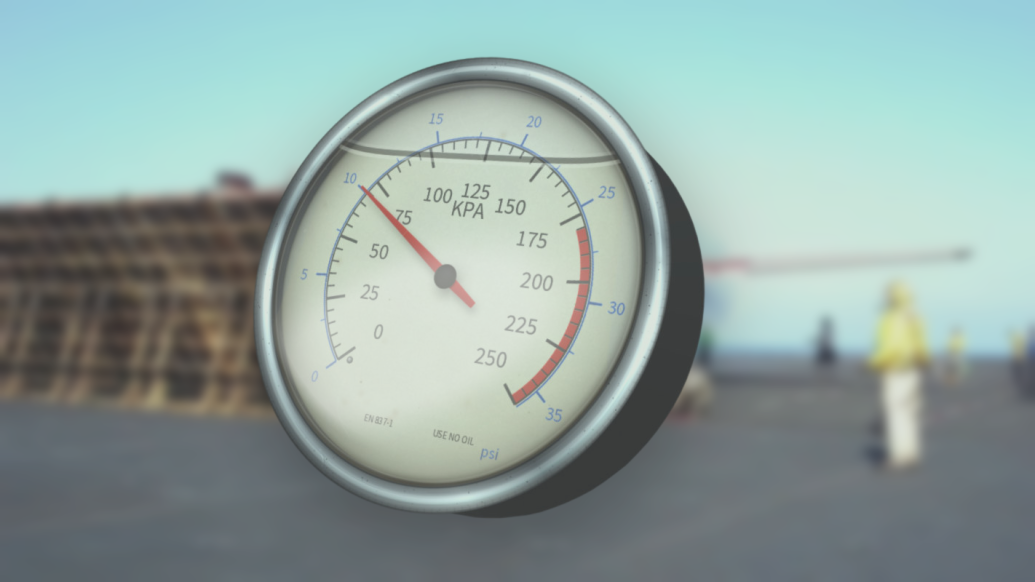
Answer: {"value": 70, "unit": "kPa"}
